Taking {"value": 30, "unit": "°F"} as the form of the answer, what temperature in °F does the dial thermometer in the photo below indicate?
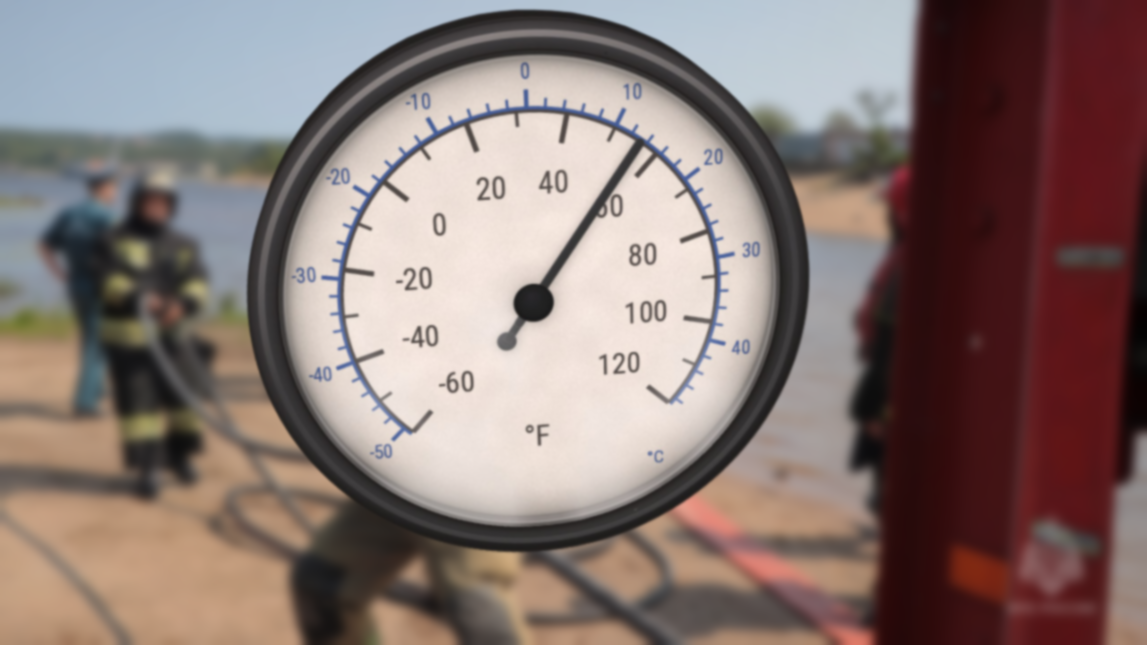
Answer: {"value": 55, "unit": "°F"}
